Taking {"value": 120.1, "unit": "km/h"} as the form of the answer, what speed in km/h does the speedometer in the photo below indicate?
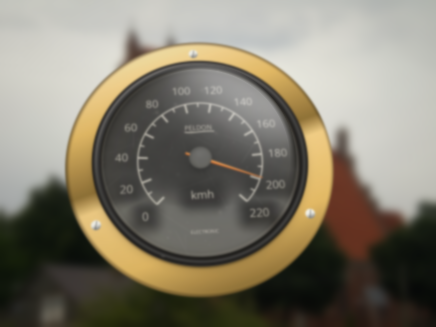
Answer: {"value": 200, "unit": "km/h"}
